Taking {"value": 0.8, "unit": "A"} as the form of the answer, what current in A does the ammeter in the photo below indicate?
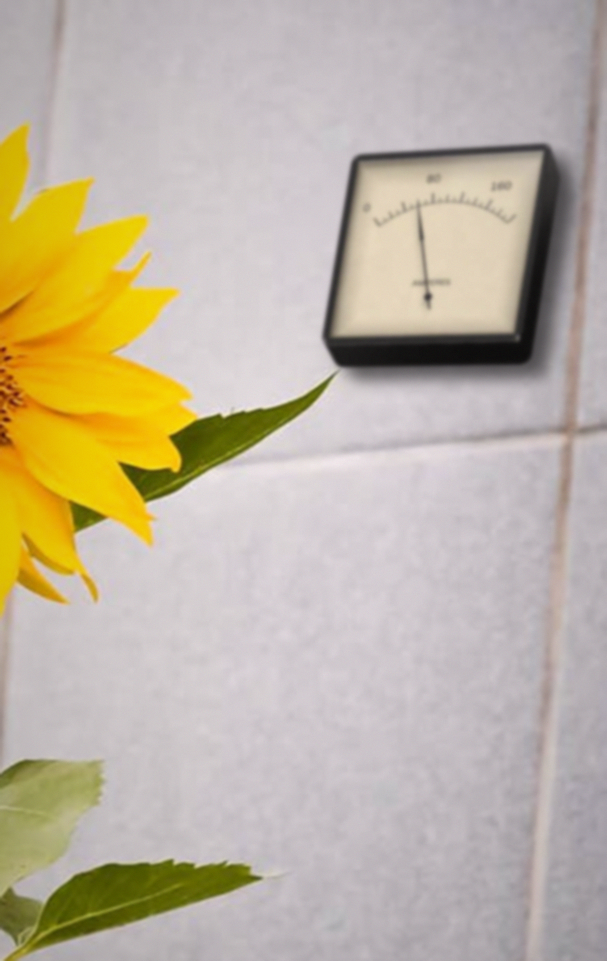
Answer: {"value": 60, "unit": "A"}
